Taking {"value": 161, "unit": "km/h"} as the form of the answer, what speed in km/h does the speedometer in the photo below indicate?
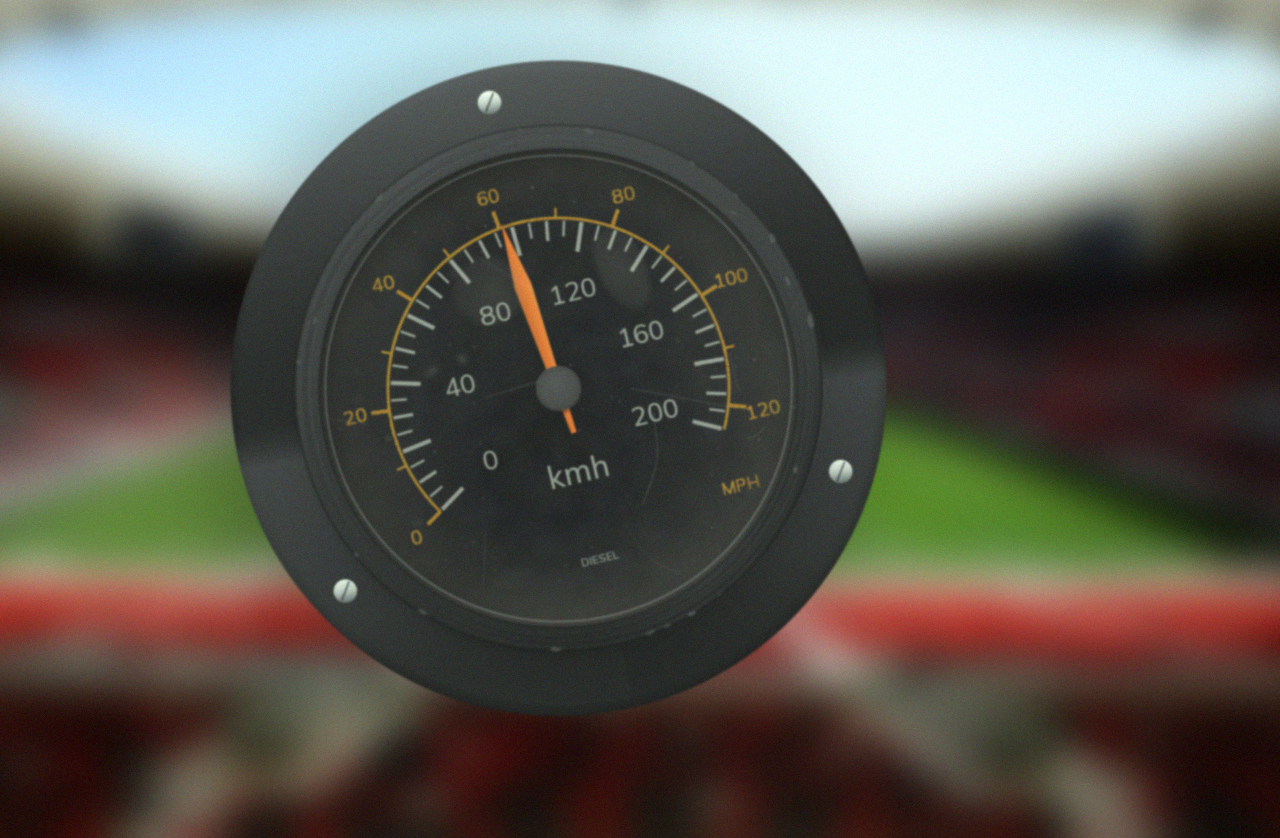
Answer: {"value": 97.5, "unit": "km/h"}
